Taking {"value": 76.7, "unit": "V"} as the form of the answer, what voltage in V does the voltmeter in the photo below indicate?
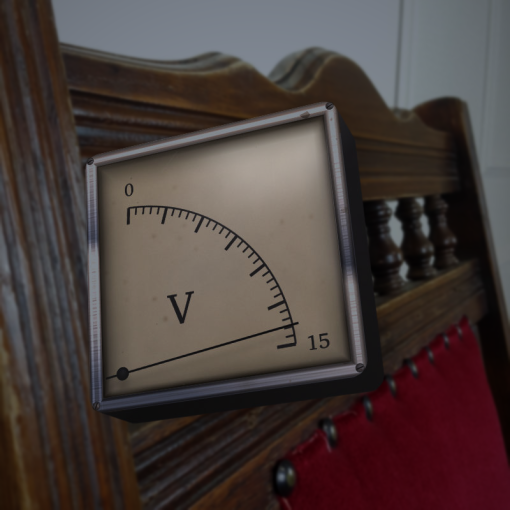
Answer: {"value": 14, "unit": "V"}
